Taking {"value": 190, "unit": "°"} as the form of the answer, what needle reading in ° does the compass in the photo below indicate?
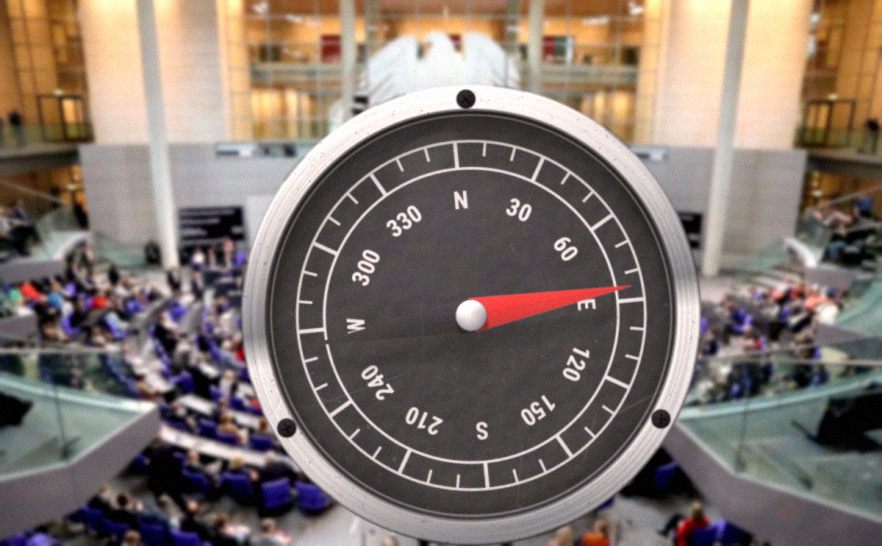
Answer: {"value": 85, "unit": "°"}
